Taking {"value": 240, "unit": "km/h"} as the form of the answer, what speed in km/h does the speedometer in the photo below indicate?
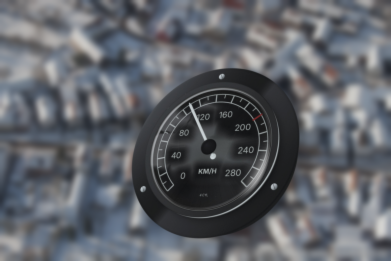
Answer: {"value": 110, "unit": "km/h"}
